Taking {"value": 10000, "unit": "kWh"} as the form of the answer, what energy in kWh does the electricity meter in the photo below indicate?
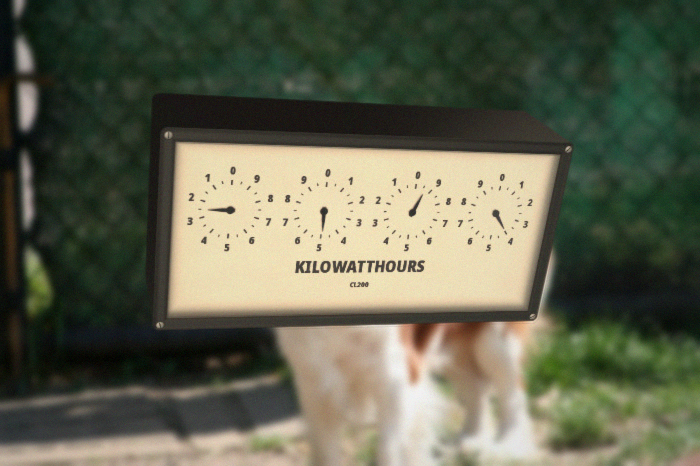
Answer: {"value": 2494, "unit": "kWh"}
